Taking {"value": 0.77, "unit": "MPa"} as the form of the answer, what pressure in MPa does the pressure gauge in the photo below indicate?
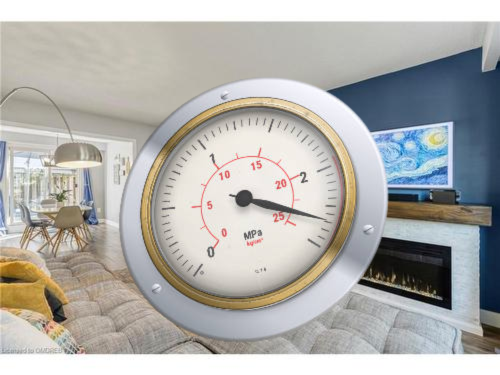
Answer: {"value": 2.35, "unit": "MPa"}
